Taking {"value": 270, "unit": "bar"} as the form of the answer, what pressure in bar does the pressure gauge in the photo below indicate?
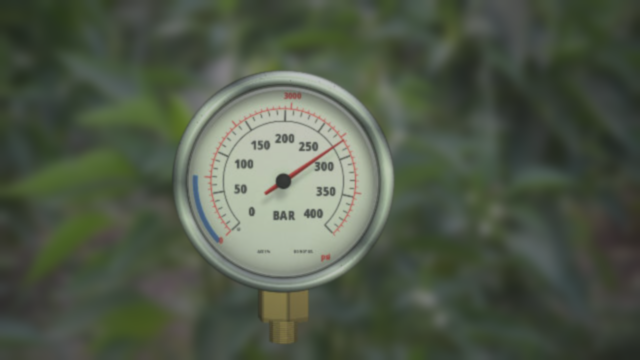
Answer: {"value": 280, "unit": "bar"}
